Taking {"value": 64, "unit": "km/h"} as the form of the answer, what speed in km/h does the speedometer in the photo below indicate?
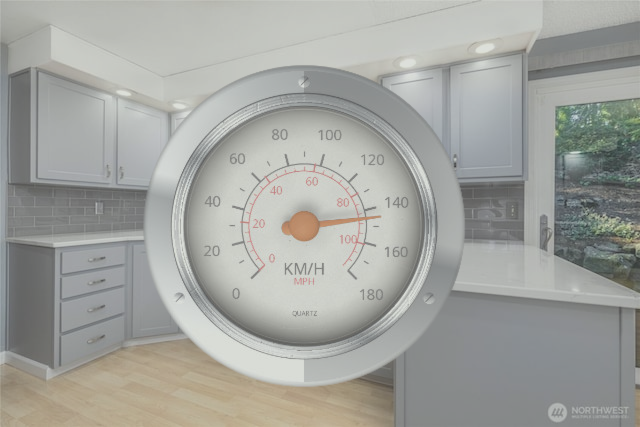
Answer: {"value": 145, "unit": "km/h"}
